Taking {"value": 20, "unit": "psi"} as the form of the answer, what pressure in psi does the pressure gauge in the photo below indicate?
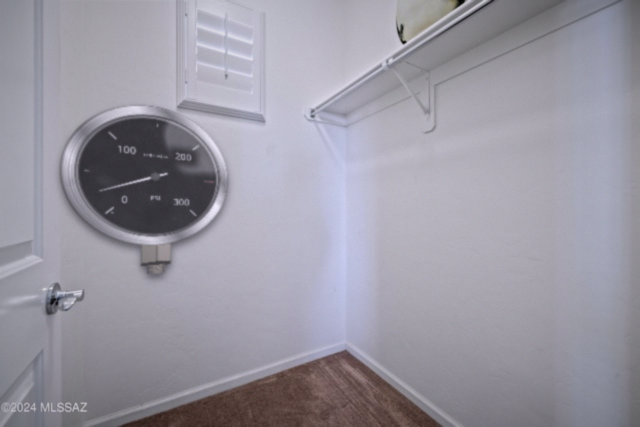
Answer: {"value": 25, "unit": "psi"}
